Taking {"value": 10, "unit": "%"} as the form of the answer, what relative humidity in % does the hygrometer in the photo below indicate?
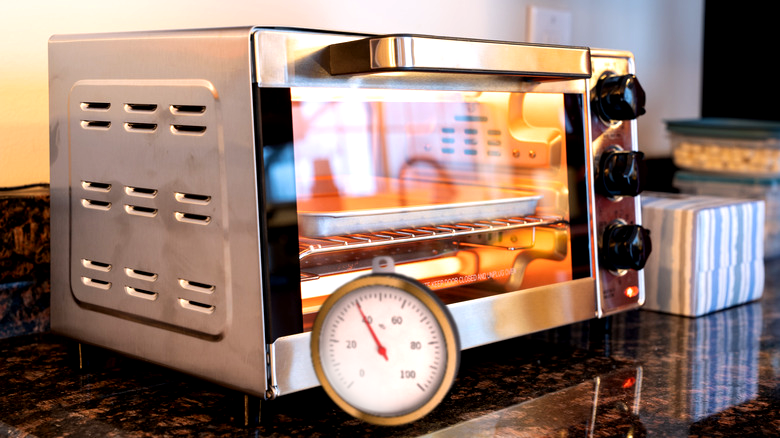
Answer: {"value": 40, "unit": "%"}
